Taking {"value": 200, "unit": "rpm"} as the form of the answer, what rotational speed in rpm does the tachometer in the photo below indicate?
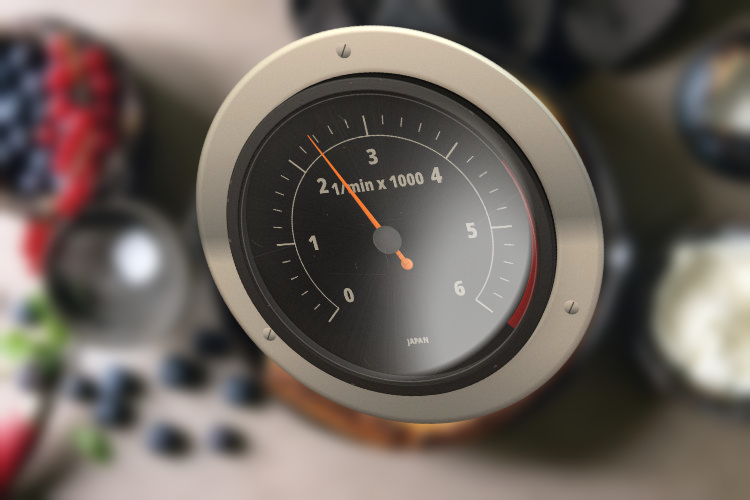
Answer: {"value": 2400, "unit": "rpm"}
